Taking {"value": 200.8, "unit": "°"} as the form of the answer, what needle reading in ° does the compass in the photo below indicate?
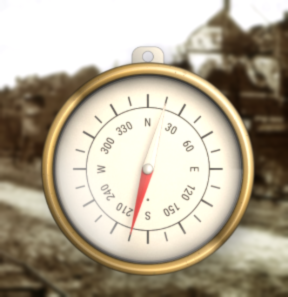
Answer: {"value": 195, "unit": "°"}
